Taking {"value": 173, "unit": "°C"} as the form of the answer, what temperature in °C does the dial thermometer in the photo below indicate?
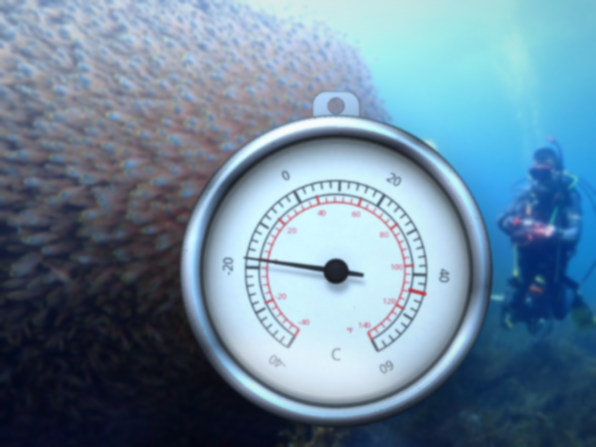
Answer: {"value": -18, "unit": "°C"}
